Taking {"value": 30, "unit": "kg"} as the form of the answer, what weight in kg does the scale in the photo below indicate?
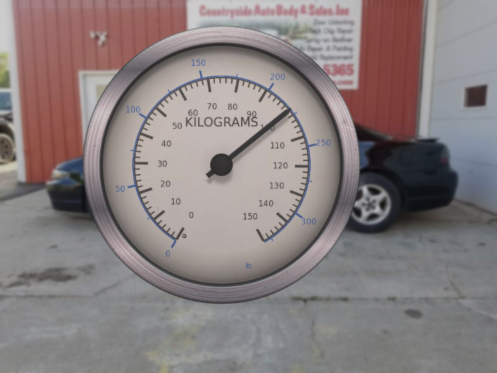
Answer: {"value": 100, "unit": "kg"}
